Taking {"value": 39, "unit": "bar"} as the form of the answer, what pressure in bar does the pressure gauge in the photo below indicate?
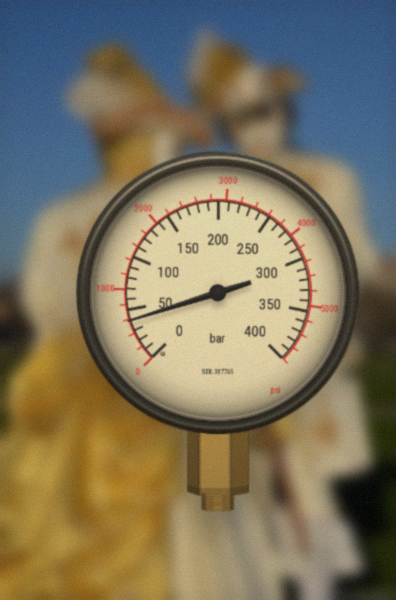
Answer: {"value": 40, "unit": "bar"}
